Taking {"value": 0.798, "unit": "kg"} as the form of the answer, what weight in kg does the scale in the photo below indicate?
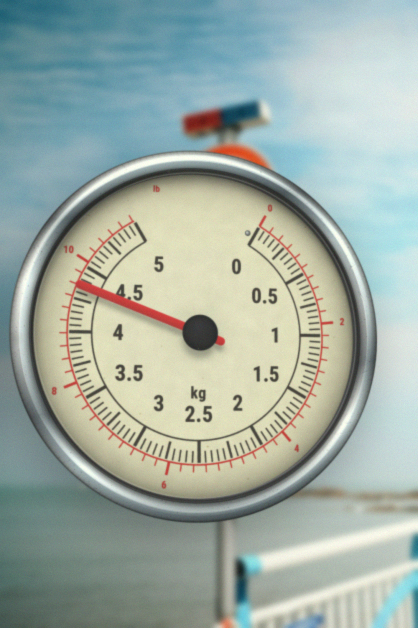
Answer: {"value": 4.35, "unit": "kg"}
